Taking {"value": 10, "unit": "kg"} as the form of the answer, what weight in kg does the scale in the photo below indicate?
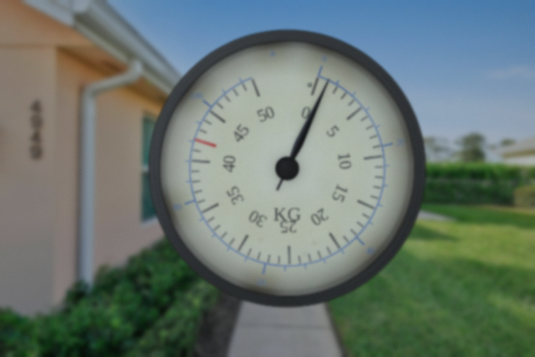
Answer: {"value": 1, "unit": "kg"}
